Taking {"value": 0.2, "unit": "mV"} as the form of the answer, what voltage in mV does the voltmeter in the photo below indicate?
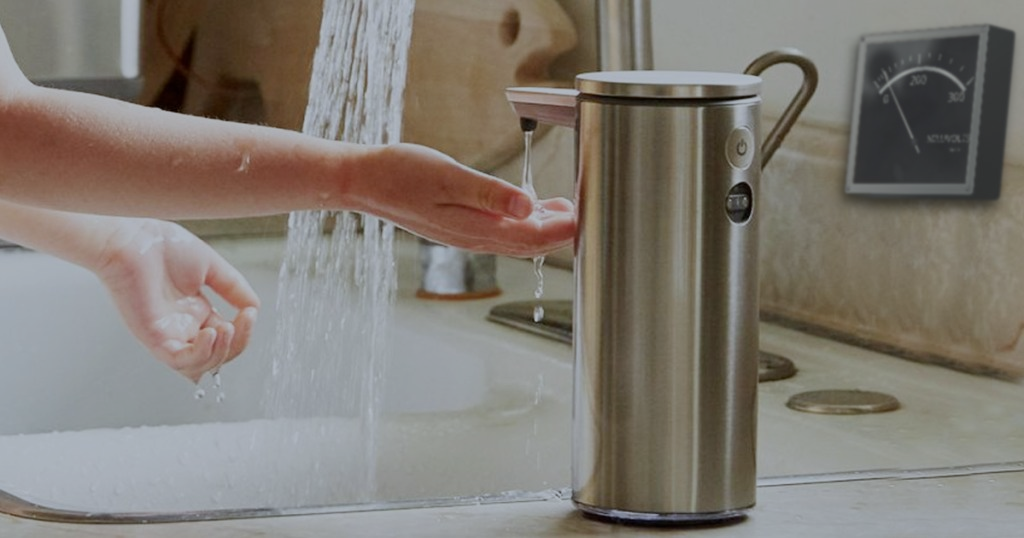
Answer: {"value": 100, "unit": "mV"}
